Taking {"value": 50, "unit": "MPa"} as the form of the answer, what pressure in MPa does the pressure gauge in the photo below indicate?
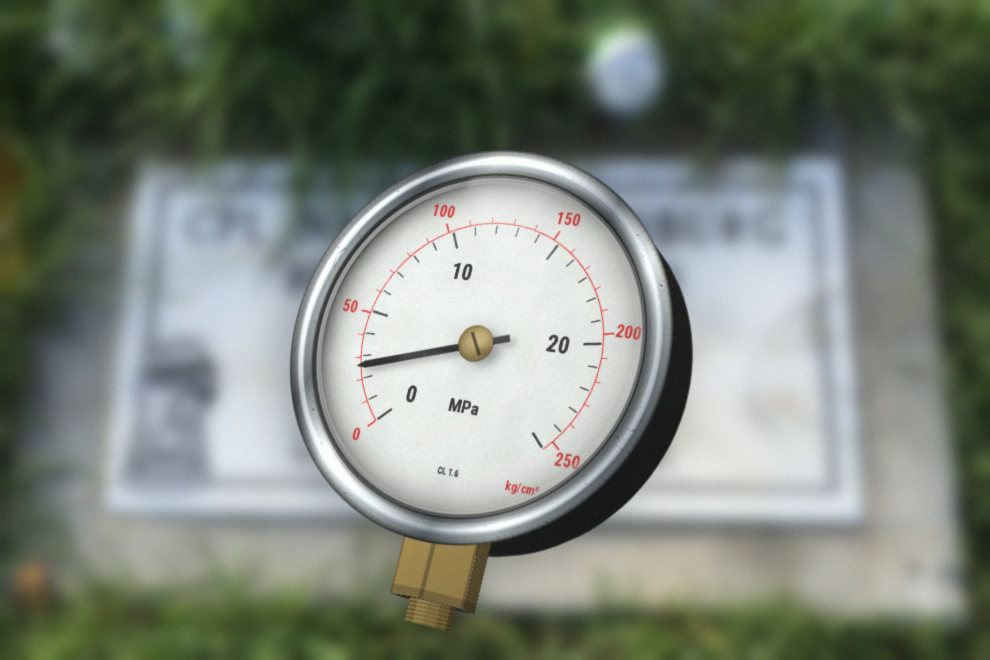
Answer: {"value": 2.5, "unit": "MPa"}
